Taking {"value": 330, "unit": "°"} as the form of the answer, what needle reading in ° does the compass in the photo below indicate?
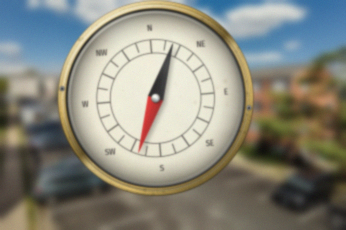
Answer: {"value": 202.5, "unit": "°"}
